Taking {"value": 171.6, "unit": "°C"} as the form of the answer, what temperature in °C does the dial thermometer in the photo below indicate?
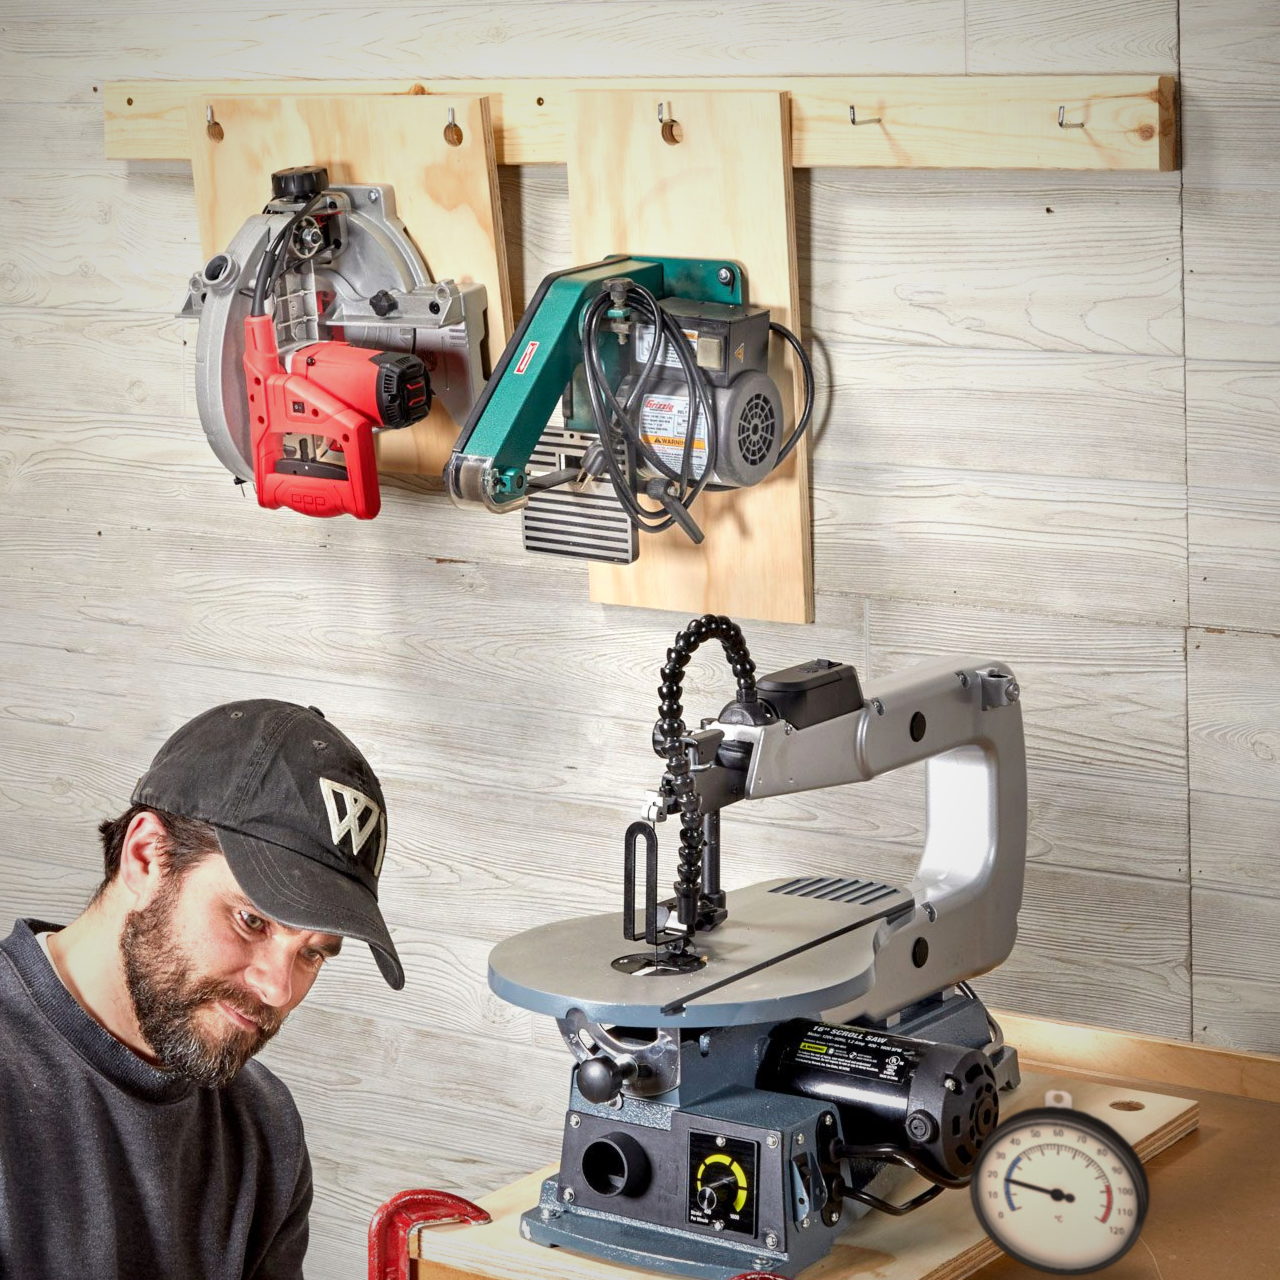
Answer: {"value": 20, "unit": "°C"}
